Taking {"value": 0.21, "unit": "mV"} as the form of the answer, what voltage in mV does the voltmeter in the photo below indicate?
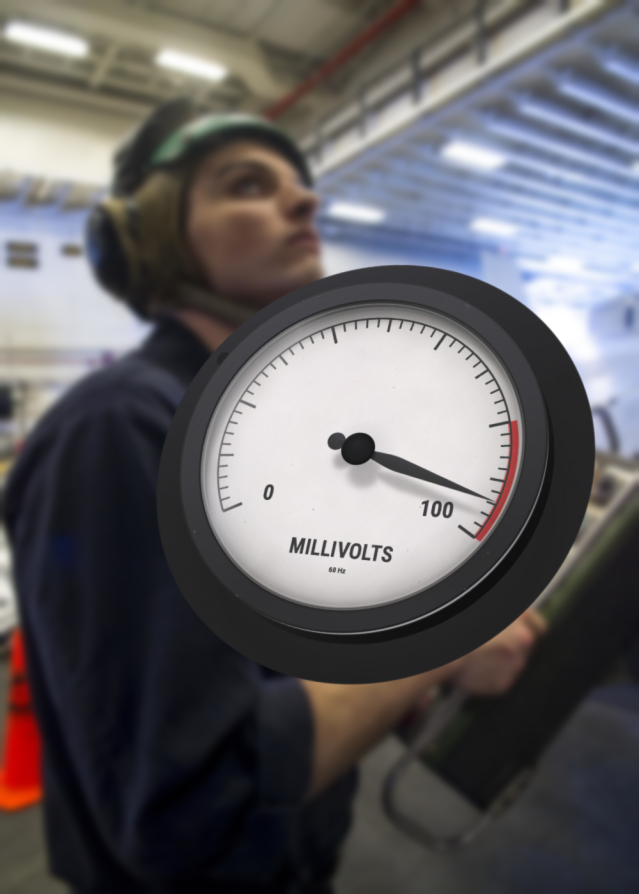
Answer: {"value": 94, "unit": "mV"}
